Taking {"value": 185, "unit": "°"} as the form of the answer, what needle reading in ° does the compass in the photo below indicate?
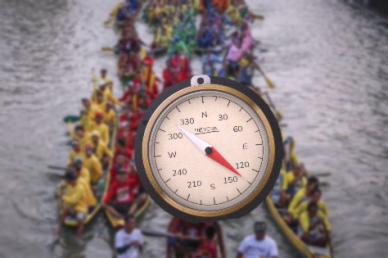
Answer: {"value": 135, "unit": "°"}
